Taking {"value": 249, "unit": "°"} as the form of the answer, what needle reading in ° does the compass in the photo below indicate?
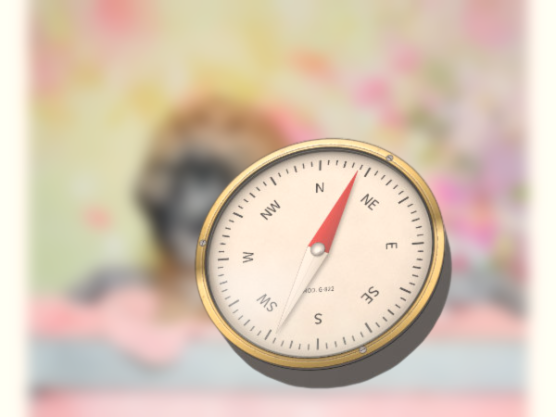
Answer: {"value": 25, "unit": "°"}
